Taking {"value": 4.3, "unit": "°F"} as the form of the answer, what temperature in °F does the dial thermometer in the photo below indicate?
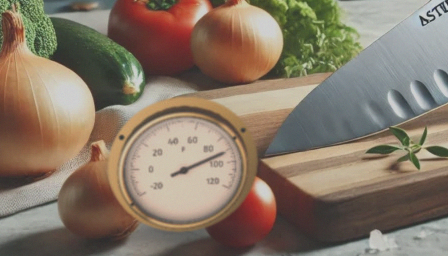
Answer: {"value": 90, "unit": "°F"}
